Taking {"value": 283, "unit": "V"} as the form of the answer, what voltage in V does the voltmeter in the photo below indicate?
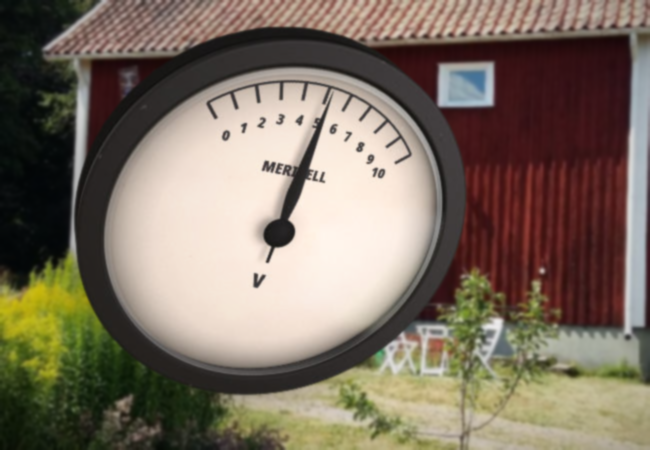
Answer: {"value": 5, "unit": "V"}
